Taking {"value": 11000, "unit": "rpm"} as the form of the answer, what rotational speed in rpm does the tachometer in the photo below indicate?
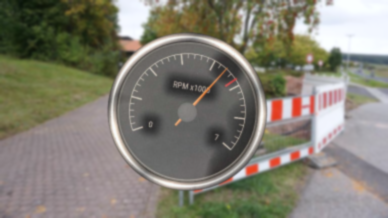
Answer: {"value": 4400, "unit": "rpm"}
